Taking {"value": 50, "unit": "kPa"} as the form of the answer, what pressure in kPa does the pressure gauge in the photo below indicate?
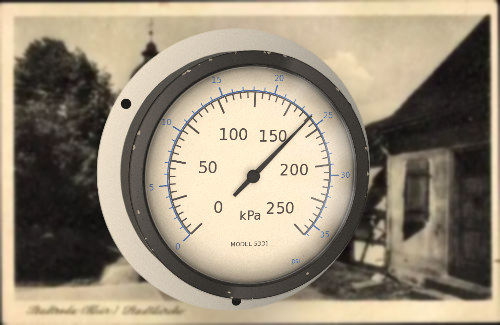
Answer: {"value": 165, "unit": "kPa"}
